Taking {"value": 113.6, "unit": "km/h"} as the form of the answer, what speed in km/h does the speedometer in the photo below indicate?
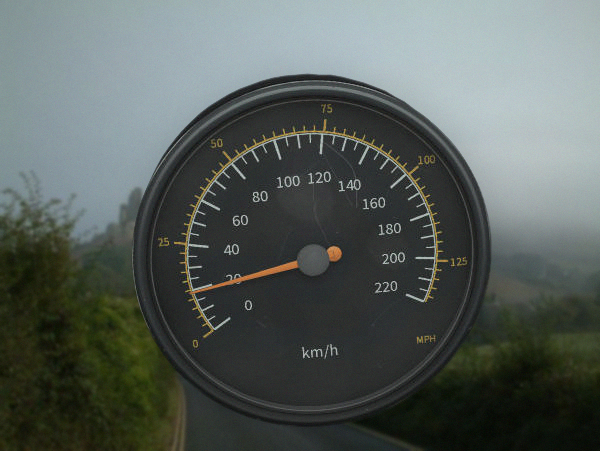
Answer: {"value": 20, "unit": "km/h"}
